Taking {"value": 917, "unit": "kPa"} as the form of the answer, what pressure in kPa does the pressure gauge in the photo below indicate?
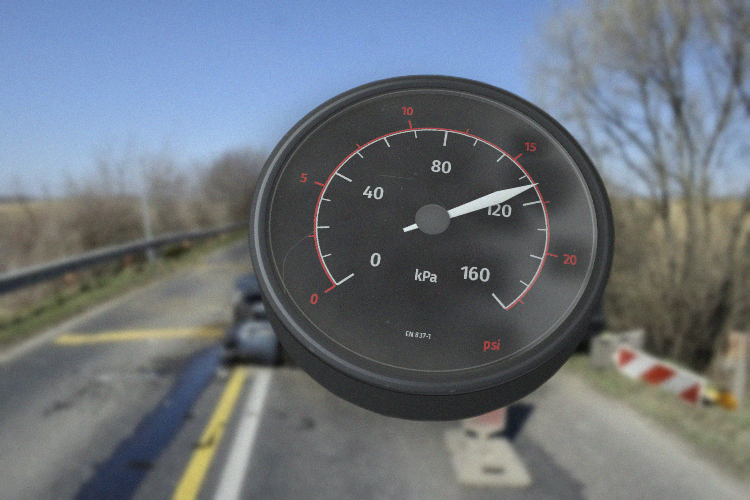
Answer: {"value": 115, "unit": "kPa"}
